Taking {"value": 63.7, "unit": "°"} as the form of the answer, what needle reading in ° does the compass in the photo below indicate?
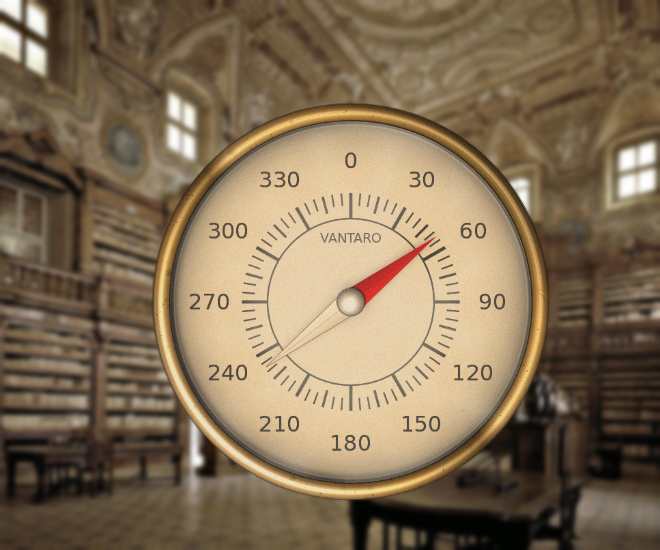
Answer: {"value": 52.5, "unit": "°"}
